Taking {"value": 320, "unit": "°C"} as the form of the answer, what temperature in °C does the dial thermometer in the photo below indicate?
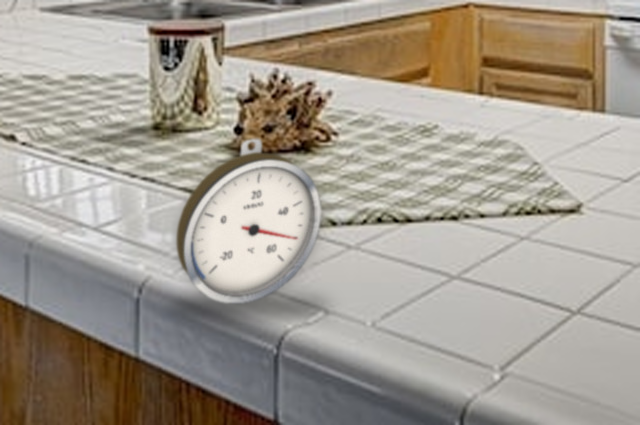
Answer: {"value": 52, "unit": "°C"}
